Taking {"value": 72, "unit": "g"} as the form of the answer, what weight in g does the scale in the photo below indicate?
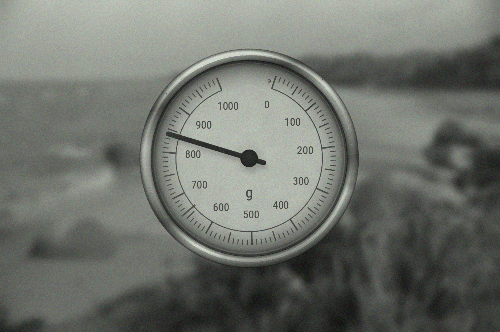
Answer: {"value": 840, "unit": "g"}
